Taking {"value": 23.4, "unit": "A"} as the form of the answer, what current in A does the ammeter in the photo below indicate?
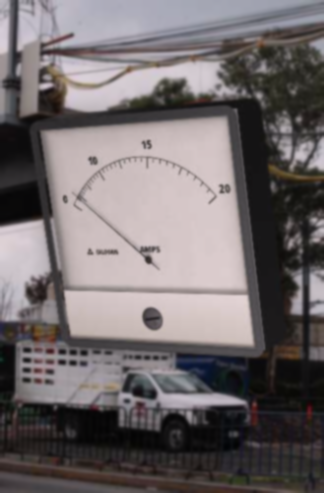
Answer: {"value": 5, "unit": "A"}
